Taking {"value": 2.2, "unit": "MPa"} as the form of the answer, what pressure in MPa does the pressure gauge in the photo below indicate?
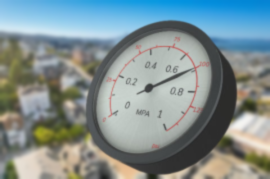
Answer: {"value": 0.7, "unit": "MPa"}
